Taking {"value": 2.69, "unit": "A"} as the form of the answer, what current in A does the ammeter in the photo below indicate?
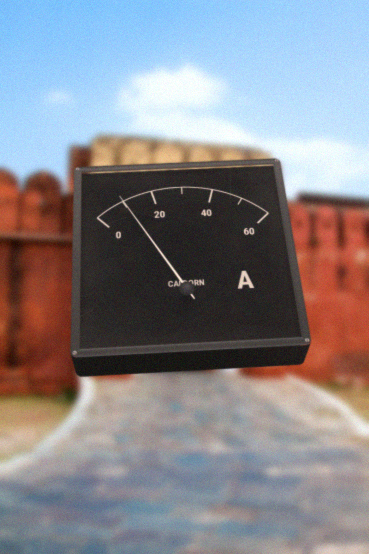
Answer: {"value": 10, "unit": "A"}
